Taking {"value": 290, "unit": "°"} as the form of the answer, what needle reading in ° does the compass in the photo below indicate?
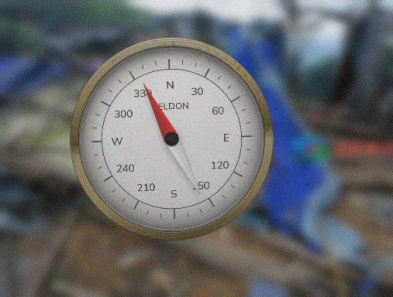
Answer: {"value": 335, "unit": "°"}
